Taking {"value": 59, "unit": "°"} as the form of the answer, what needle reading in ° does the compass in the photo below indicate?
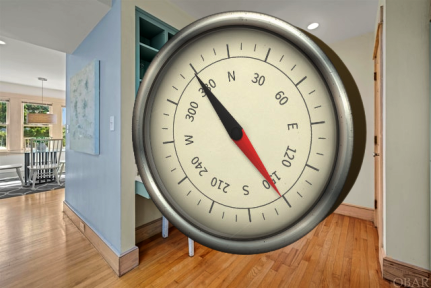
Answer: {"value": 150, "unit": "°"}
